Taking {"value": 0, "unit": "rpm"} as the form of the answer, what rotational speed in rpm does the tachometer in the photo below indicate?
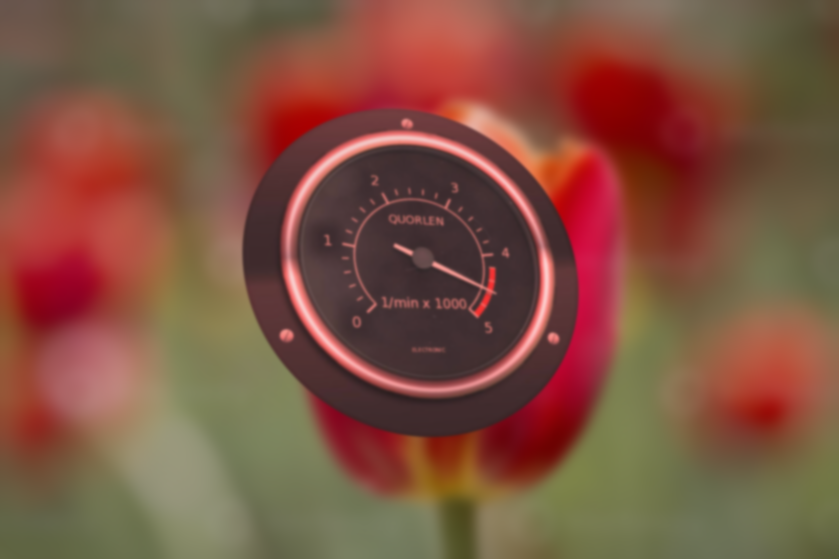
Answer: {"value": 4600, "unit": "rpm"}
